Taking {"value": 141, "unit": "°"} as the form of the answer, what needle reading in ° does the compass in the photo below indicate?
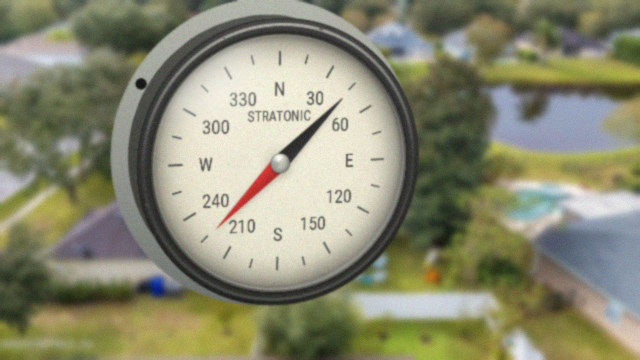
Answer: {"value": 225, "unit": "°"}
